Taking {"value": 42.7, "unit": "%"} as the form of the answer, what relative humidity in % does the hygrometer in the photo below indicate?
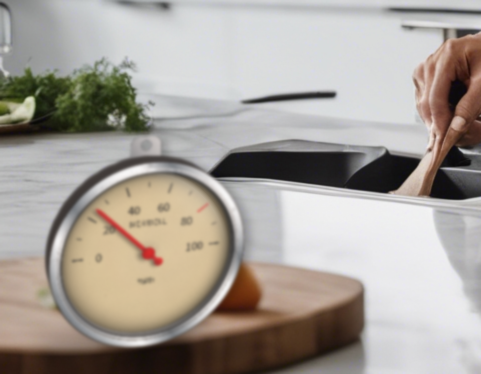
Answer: {"value": 25, "unit": "%"}
